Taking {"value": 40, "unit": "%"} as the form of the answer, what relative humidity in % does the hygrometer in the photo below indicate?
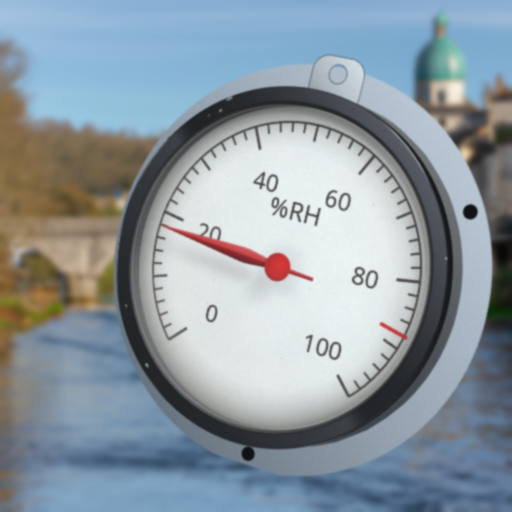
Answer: {"value": 18, "unit": "%"}
